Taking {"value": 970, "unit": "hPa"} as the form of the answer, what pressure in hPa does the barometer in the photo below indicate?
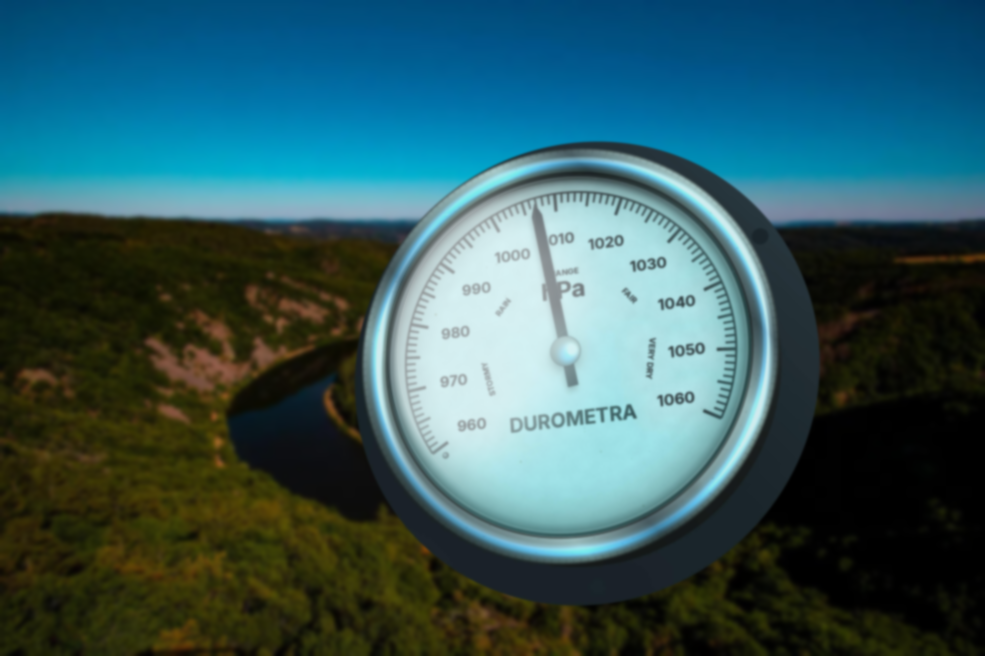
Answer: {"value": 1007, "unit": "hPa"}
